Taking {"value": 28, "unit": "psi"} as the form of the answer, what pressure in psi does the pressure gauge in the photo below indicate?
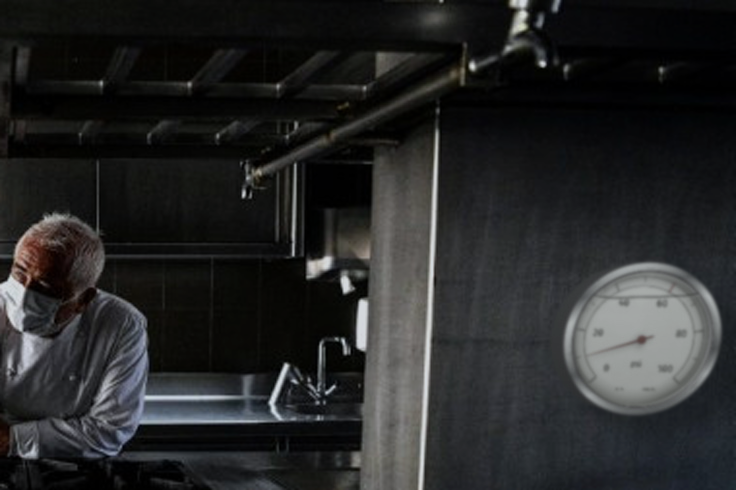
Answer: {"value": 10, "unit": "psi"}
